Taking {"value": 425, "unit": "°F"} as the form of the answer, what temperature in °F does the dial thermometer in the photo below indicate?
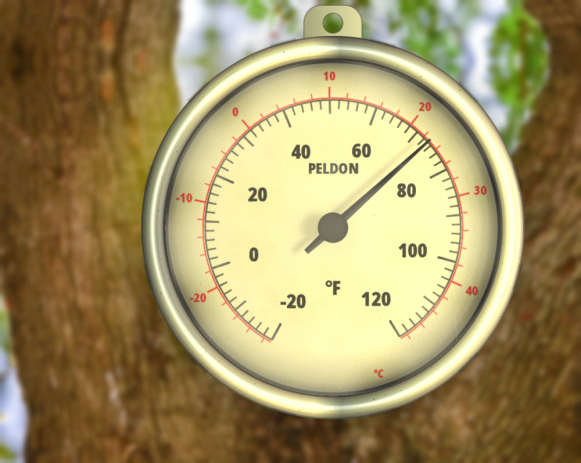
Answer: {"value": 73, "unit": "°F"}
